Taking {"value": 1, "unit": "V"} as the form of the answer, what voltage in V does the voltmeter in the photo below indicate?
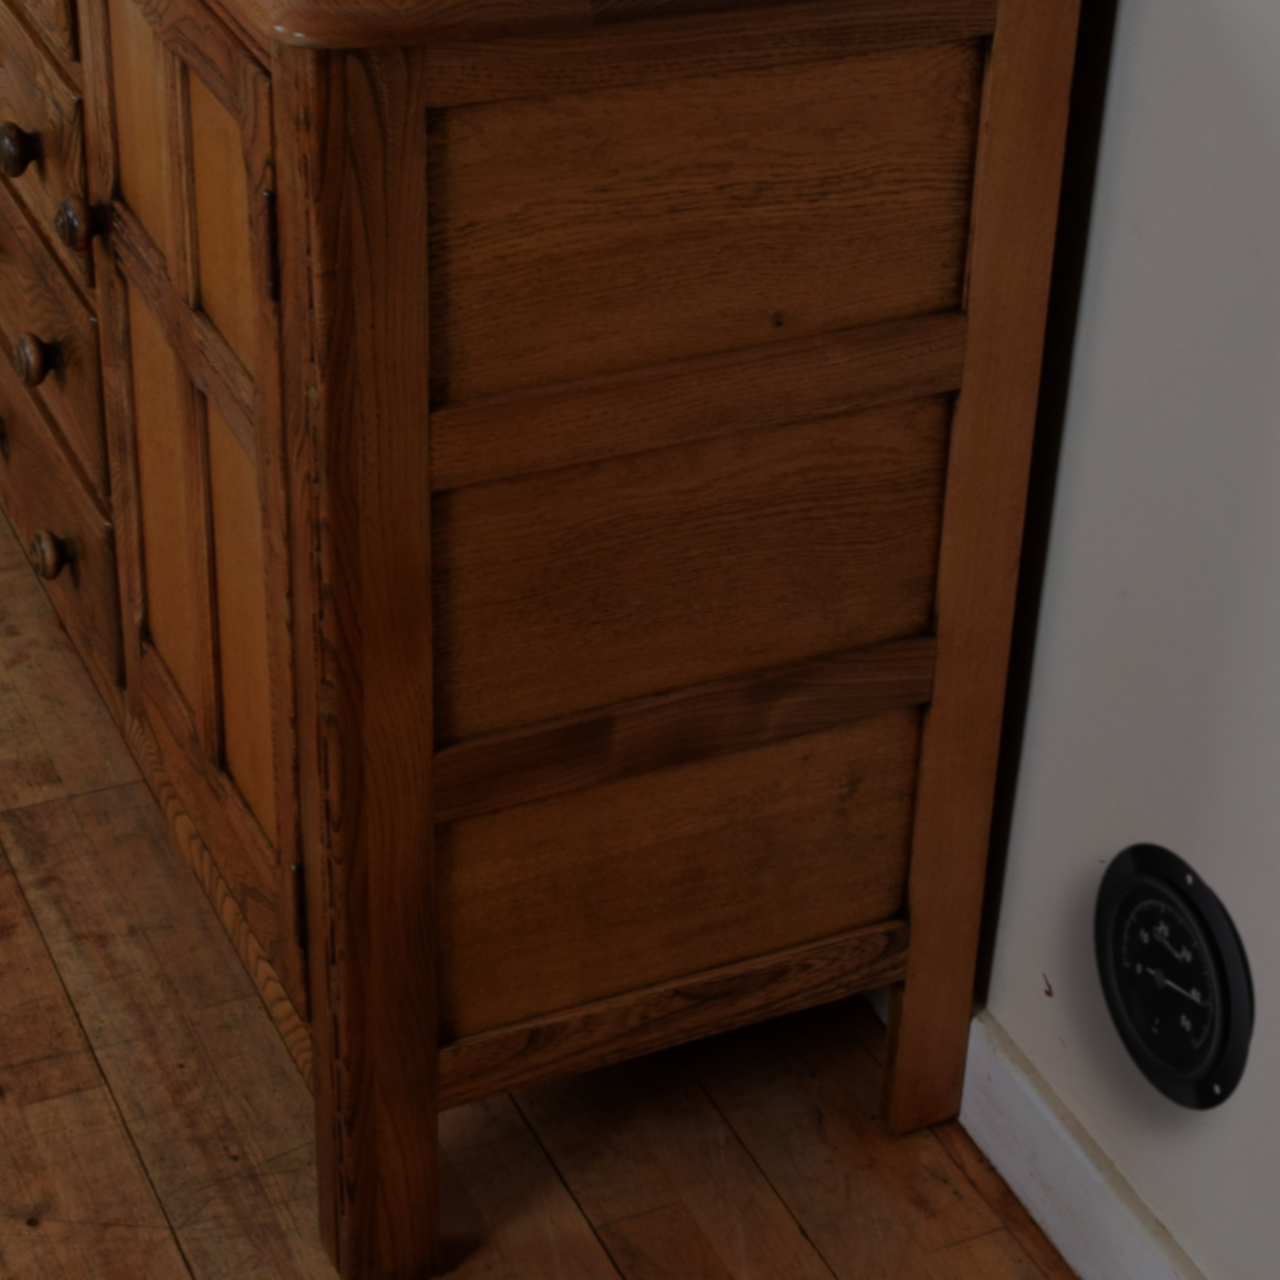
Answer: {"value": 40, "unit": "V"}
